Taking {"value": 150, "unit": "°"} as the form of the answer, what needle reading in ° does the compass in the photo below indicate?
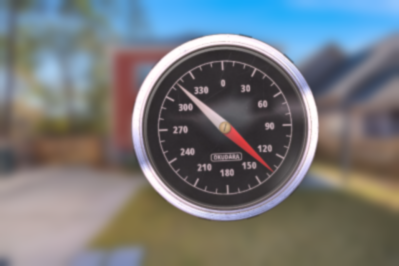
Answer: {"value": 135, "unit": "°"}
